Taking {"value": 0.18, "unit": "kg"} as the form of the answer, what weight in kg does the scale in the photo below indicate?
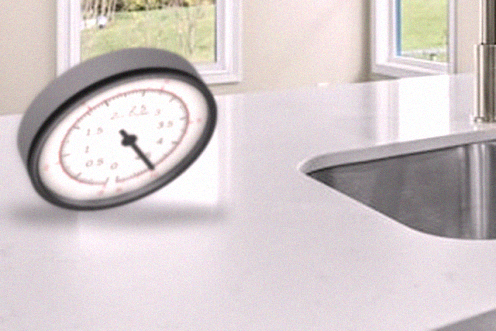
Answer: {"value": 4.5, "unit": "kg"}
